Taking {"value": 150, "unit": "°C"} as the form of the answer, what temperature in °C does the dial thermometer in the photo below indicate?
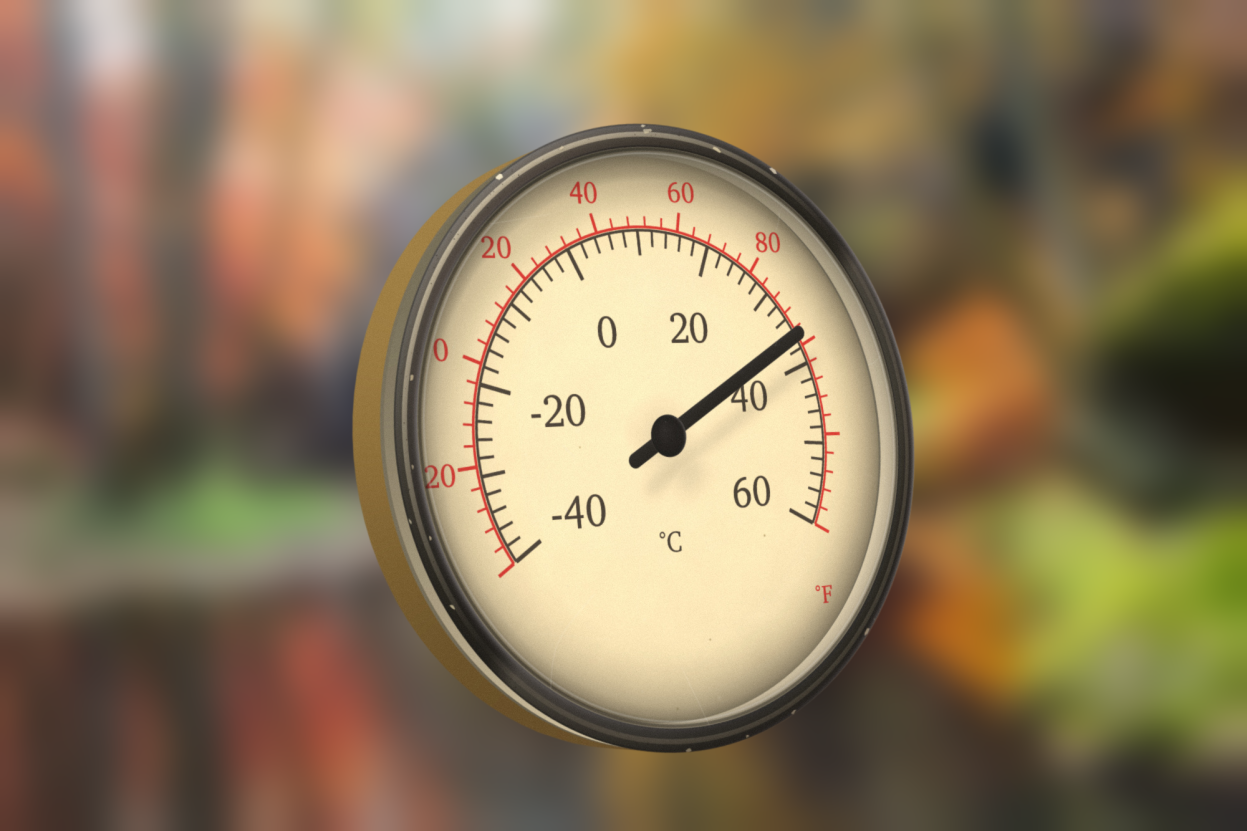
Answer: {"value": 36, "unit": "°C"}
